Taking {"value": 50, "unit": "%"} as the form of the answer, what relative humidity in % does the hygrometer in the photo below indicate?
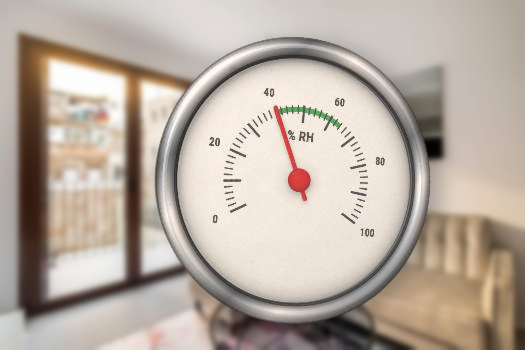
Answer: {"value": 40, "unit": "%"}
